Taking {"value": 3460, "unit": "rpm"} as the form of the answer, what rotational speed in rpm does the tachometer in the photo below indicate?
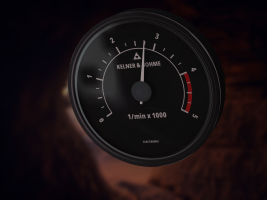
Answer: {"value": 2750, "unit": "rpm"}
